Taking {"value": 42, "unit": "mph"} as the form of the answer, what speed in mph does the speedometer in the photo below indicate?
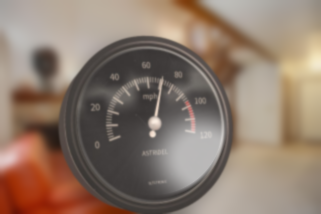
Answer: {"value": 70, "unit": "mph"}
